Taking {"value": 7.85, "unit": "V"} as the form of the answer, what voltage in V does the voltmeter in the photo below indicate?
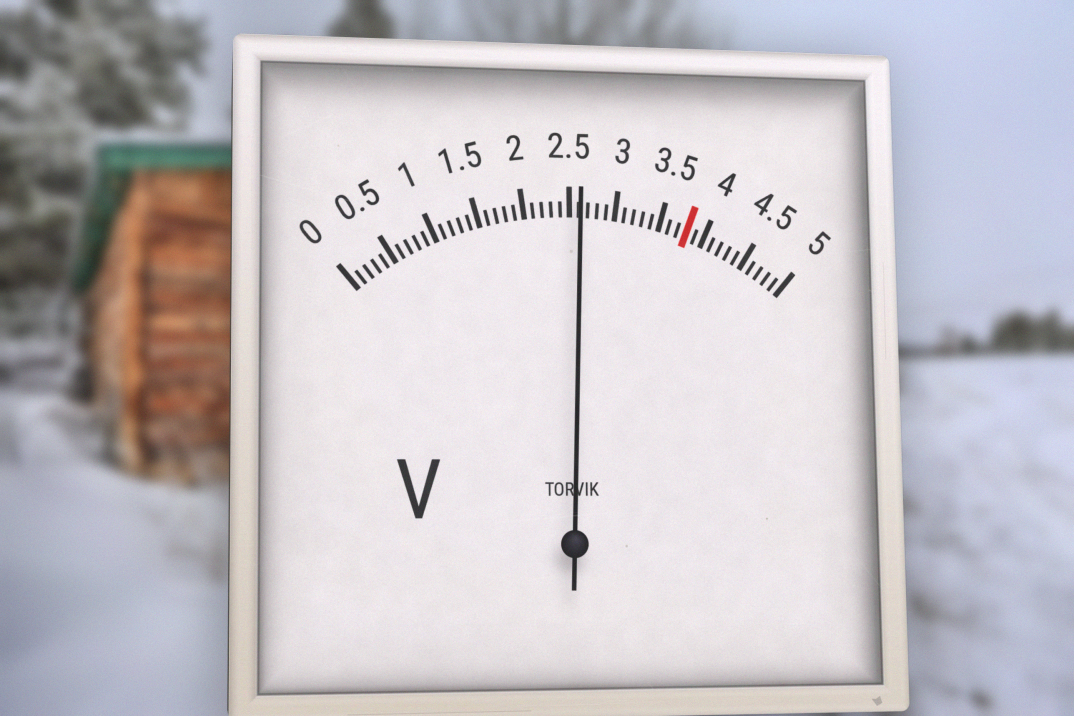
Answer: {"value": 2.6, "unit": "V"}
